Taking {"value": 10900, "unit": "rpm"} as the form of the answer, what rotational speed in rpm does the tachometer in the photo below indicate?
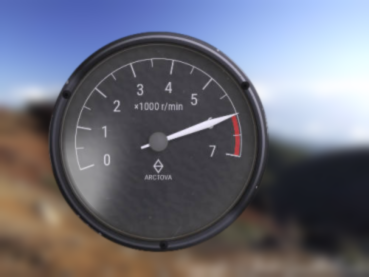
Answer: {"value": 6000, "unit": "rpm"}
